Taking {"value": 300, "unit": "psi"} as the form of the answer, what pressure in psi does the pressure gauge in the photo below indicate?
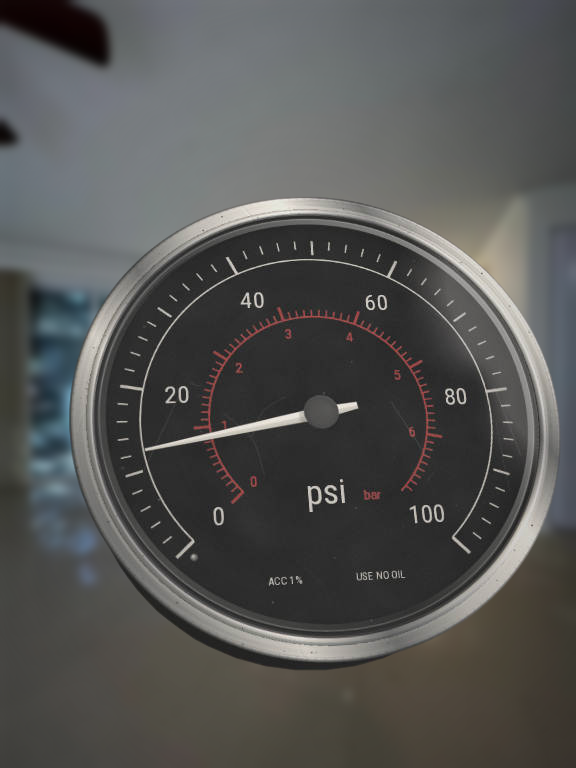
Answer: {"value": 12, "unit": "psi"}
